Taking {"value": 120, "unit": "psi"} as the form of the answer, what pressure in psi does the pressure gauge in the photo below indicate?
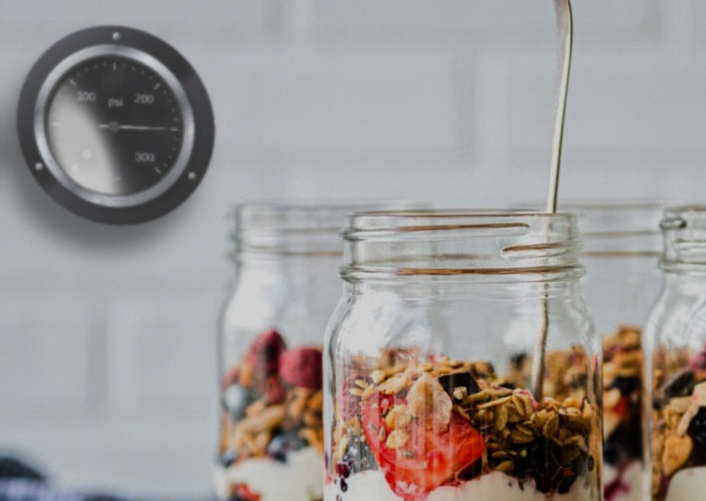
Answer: {"value": 250, "unit": "psi"}
